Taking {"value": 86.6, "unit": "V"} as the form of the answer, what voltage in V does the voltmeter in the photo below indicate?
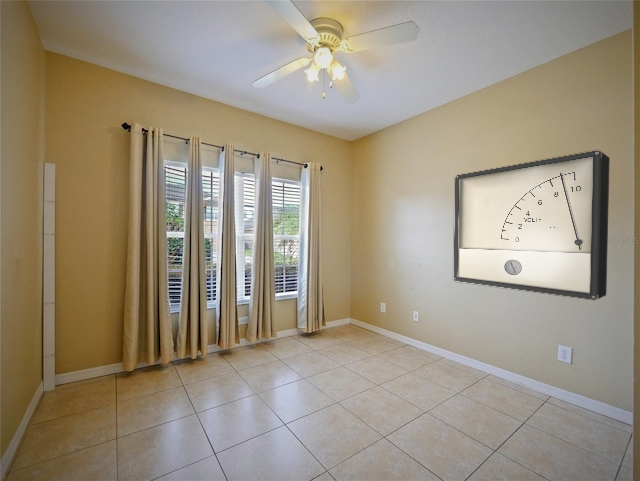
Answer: {"value": 9, "unit": "V"}
